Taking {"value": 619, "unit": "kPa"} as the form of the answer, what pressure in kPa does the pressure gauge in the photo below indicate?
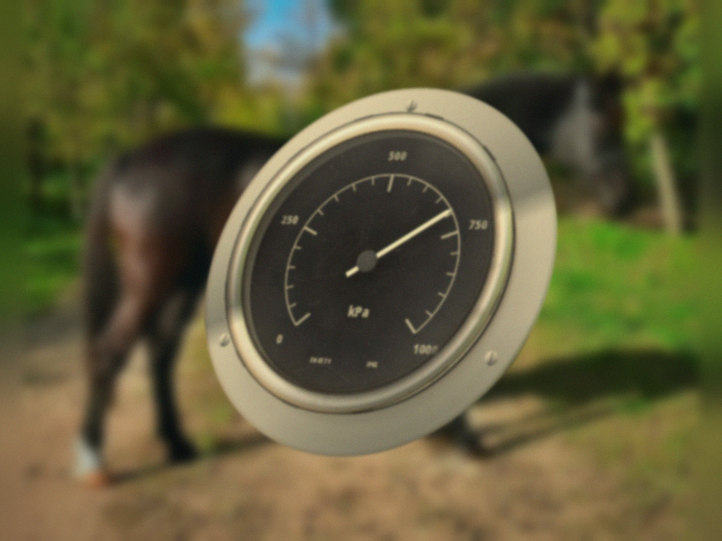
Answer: {"value": 700, "unit": "kPa"}
